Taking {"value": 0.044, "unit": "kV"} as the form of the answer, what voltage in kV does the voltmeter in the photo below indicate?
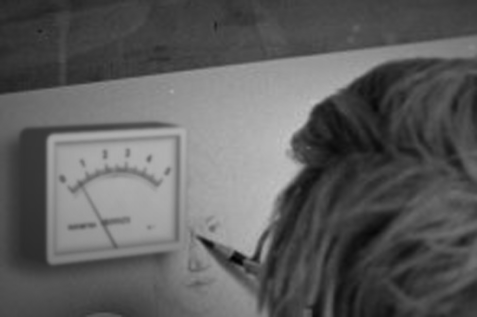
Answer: {"value": 0.5, "unit": "kV"}
